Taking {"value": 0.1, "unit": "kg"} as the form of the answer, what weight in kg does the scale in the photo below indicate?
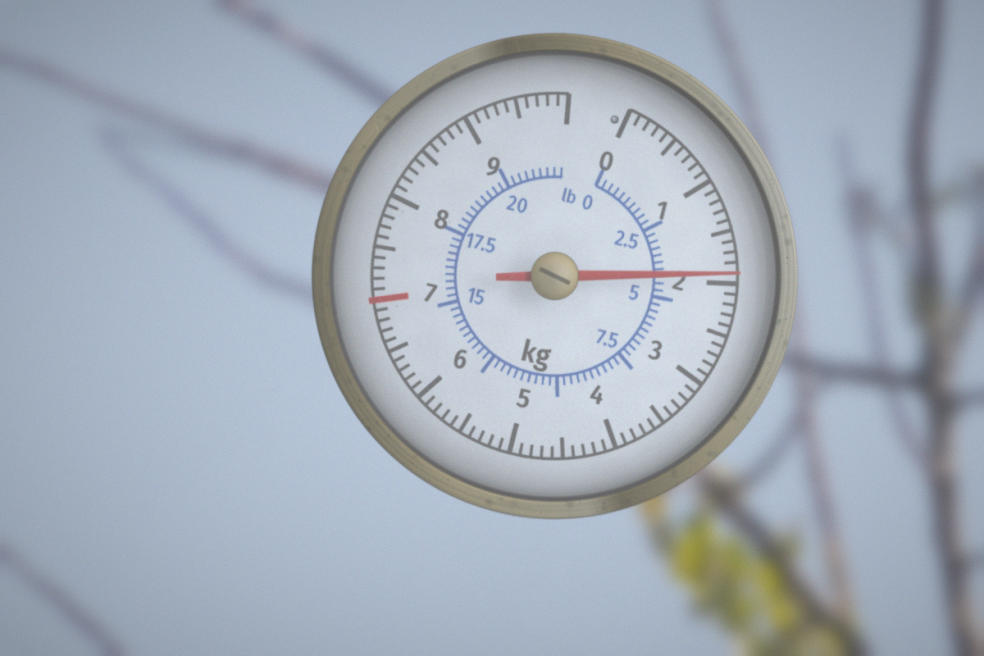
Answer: {"value": 1.9, "unit": "kg"}
